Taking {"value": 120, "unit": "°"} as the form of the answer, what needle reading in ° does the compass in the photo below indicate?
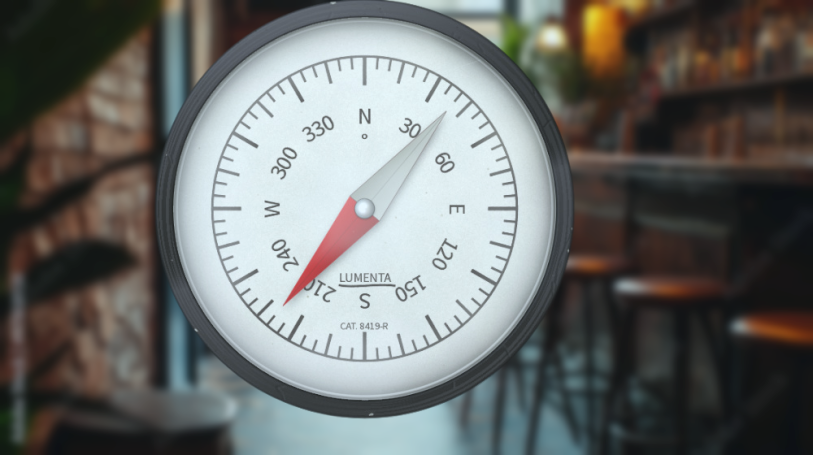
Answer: {"value": 220, "unit": "°"}
